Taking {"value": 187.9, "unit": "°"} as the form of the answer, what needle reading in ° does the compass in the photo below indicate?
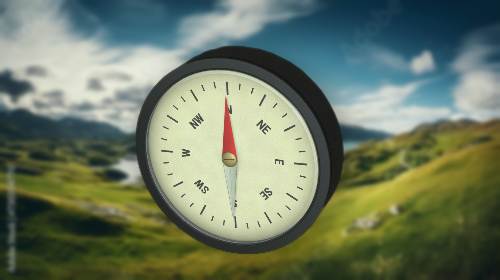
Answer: {"value": 0, "unit": "°"}
